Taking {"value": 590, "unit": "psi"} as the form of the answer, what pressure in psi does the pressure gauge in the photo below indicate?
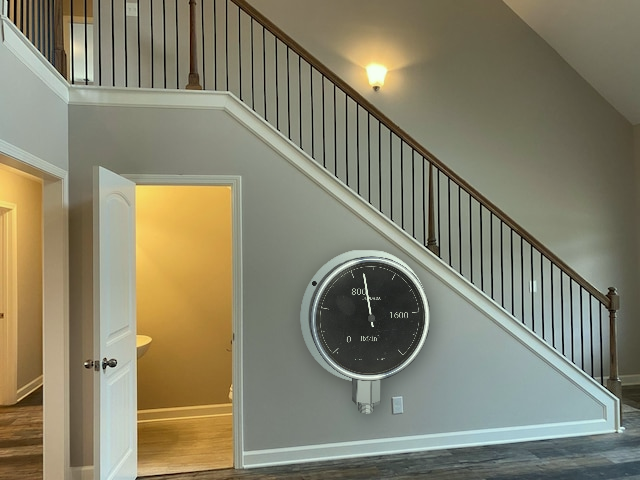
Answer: {"value": 900, "unit": "psi"}
